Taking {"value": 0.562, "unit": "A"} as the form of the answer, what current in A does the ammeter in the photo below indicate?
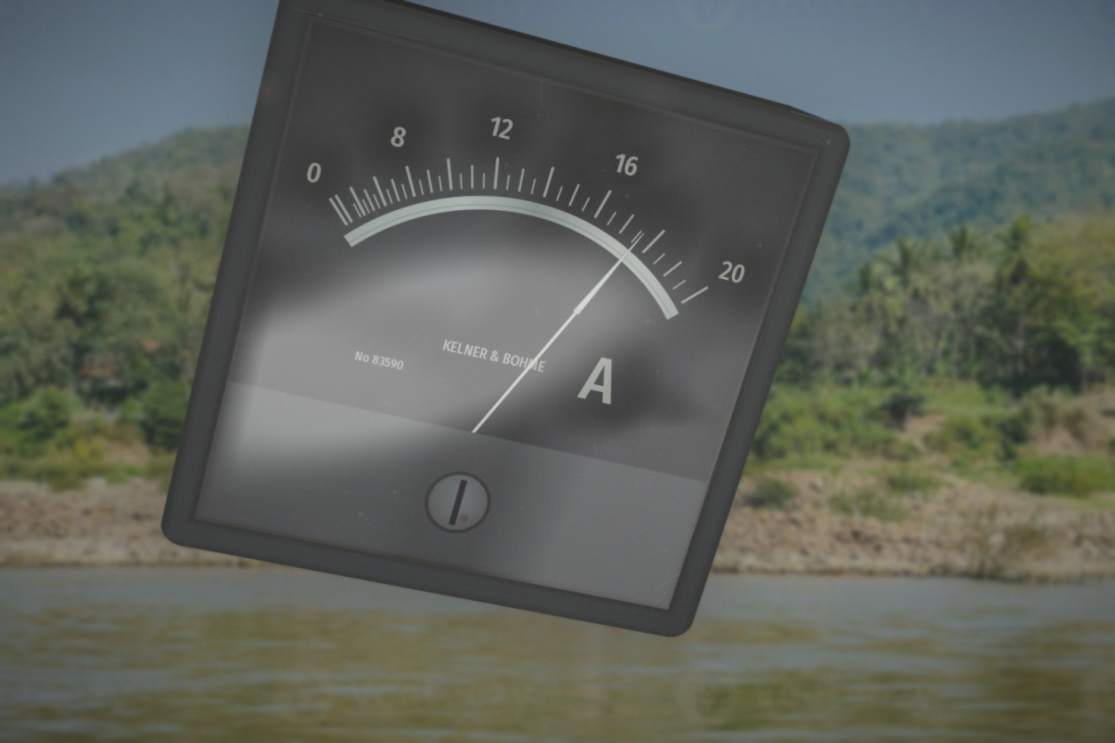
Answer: {"value": 17.5, "unit": "A"}
